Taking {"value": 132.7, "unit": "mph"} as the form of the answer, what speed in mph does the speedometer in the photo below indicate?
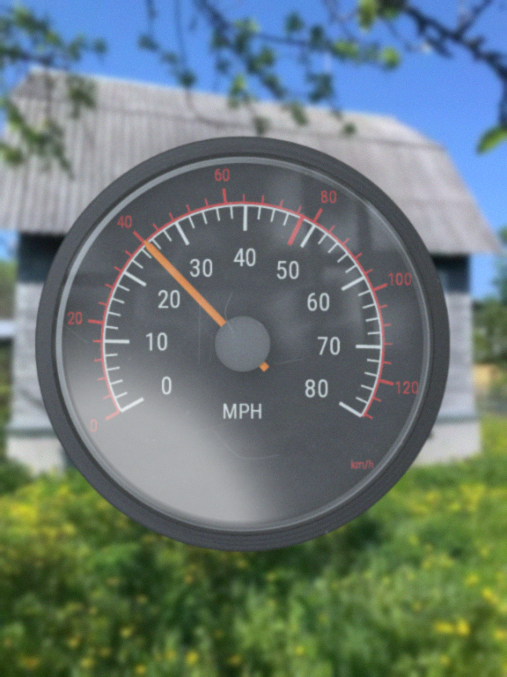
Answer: {"value": 25, "unit": "mph"}
